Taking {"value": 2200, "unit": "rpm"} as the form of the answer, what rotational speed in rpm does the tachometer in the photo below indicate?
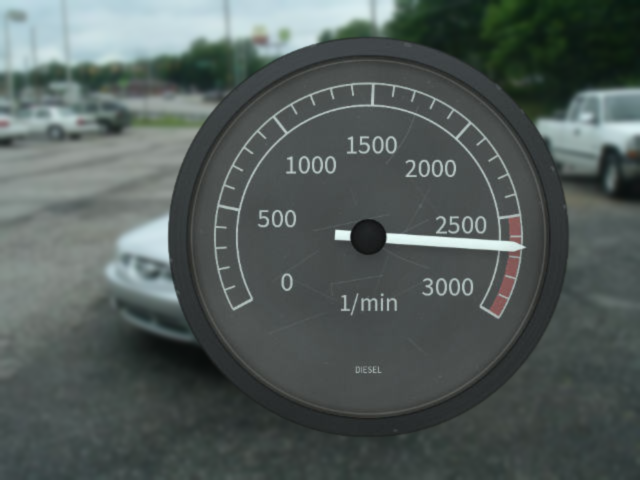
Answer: {"value": 2650, "unit": "rpm"}
